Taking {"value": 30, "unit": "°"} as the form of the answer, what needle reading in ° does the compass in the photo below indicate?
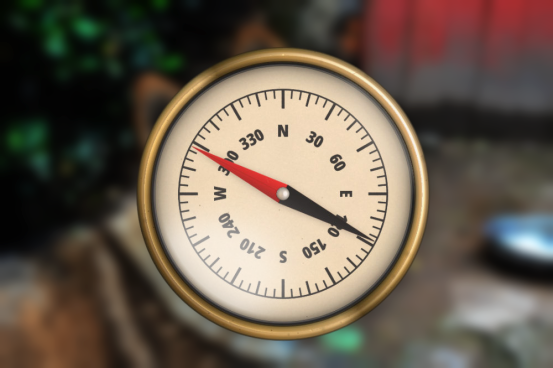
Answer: {"value": 297.5, "unit": "°"}
